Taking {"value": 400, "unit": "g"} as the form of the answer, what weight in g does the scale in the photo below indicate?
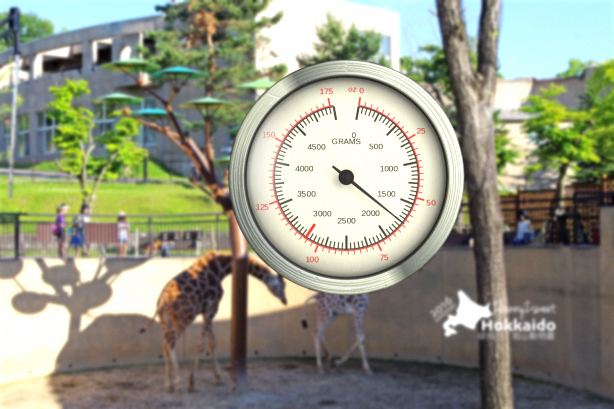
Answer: {"value": 1750, "unit": "g"}
